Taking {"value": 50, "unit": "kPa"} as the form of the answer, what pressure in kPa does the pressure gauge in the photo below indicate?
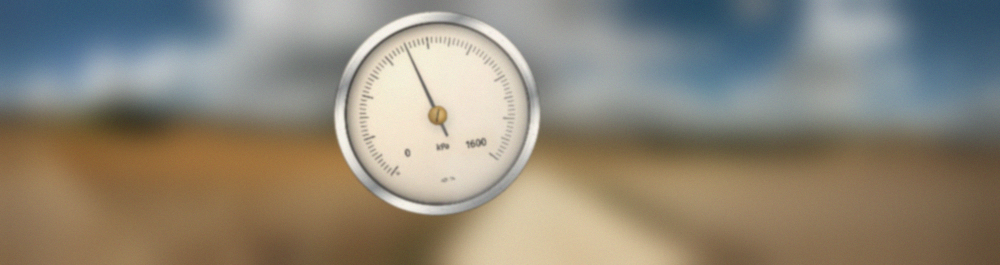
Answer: {"value": 700, "unit": "kPa"}
